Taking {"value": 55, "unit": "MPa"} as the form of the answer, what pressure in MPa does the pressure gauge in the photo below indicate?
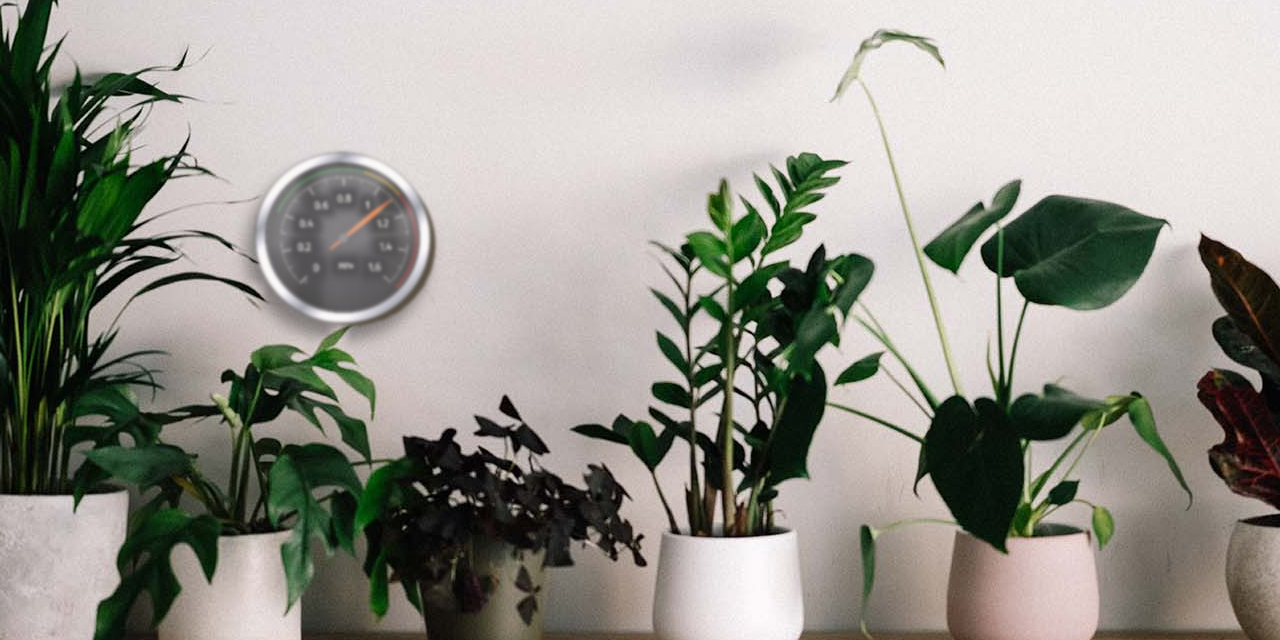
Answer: {"value": 1.1, "unit": "MPa"}
